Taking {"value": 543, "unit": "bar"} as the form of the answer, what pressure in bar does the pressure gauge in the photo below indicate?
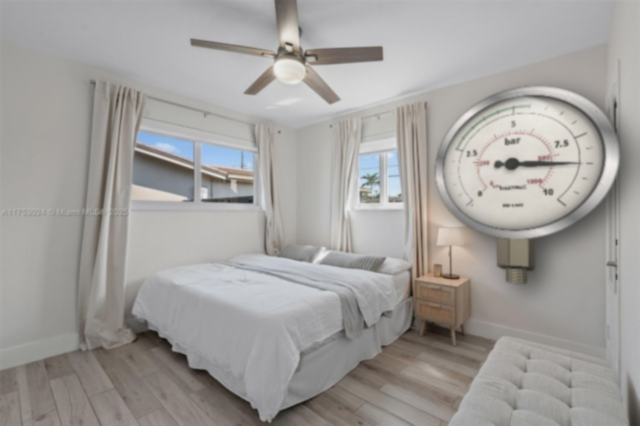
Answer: {"value": 8.5, "unit": "bar"}
